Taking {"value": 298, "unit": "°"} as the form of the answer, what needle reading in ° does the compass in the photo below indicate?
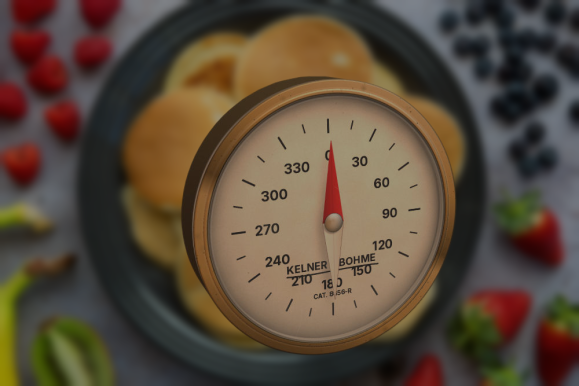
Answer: {"value": 0, "unit": "°"}
